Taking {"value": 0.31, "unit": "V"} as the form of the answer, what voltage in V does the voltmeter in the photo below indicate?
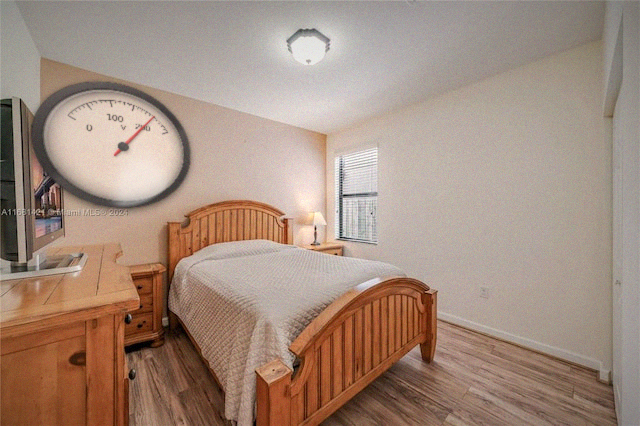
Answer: {"value": 200, "unit": "V"}
